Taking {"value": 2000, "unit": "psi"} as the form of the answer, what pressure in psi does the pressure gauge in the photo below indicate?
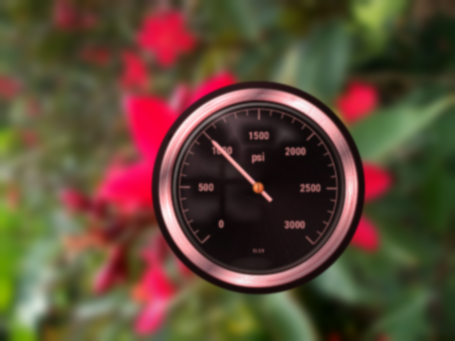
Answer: {"value": 1000, "unit": "psi"}
